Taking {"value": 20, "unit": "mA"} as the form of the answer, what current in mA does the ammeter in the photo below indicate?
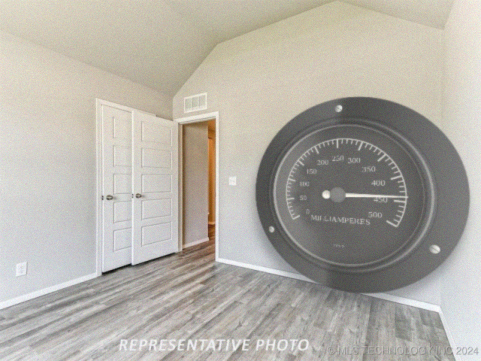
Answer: {"value": 440, "unit": "mA"}
